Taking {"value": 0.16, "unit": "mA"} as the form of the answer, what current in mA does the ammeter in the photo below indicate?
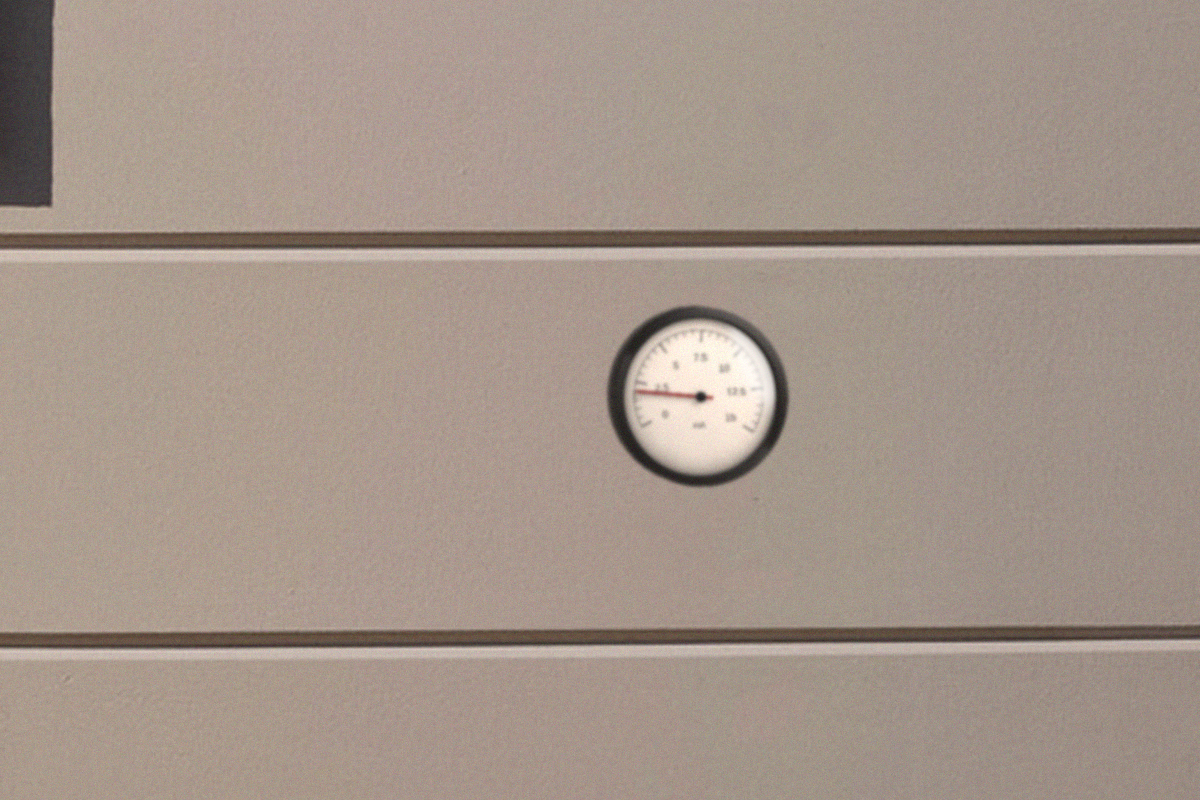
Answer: {"value": 2, "unit": "mA"}
